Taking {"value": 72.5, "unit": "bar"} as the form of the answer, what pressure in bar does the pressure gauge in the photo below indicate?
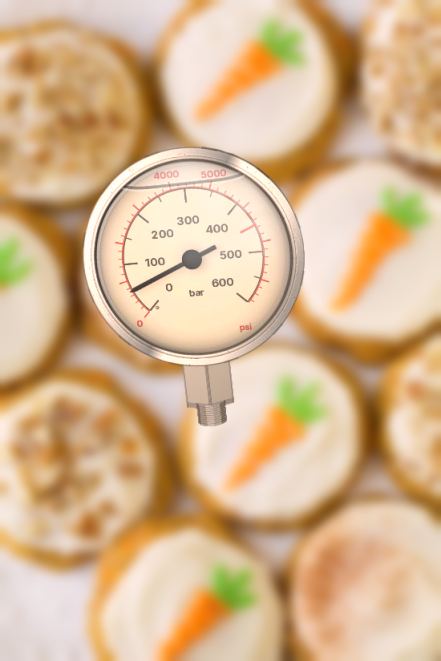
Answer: {"value": 50, "unit": "bar"}
